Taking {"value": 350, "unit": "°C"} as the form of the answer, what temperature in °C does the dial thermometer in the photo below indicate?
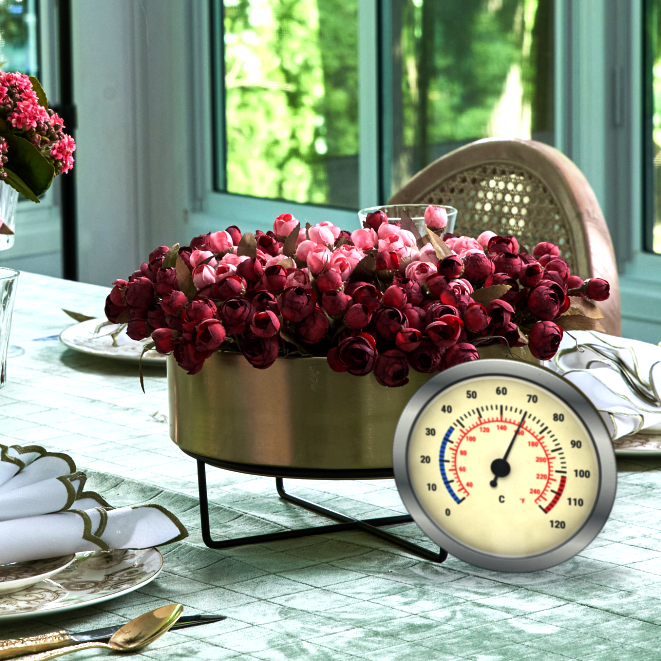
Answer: {"value": 70, "unit": "°C"}
